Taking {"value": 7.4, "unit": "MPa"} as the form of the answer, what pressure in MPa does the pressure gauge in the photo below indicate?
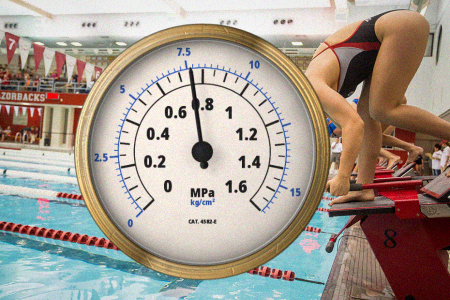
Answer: {"value": 0.75, "unit": "MPa"}
